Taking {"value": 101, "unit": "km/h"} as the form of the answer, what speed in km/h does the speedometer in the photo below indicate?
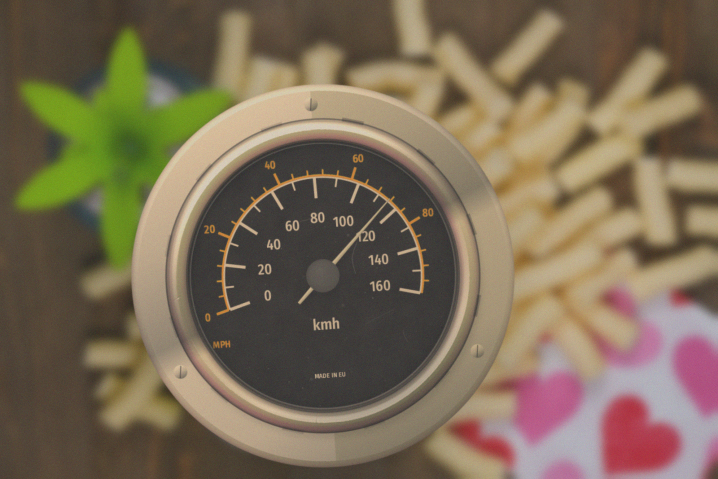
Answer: {"value": 115, "unit": "km/h"}
